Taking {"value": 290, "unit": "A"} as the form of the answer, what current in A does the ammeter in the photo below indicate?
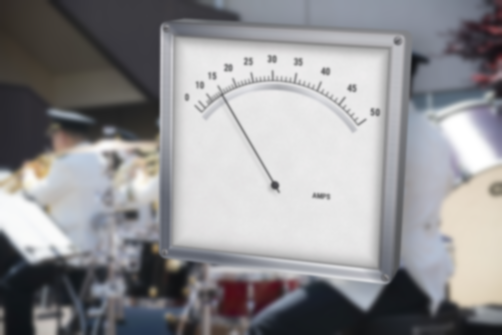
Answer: {"value": 15, "unit": "A"}
